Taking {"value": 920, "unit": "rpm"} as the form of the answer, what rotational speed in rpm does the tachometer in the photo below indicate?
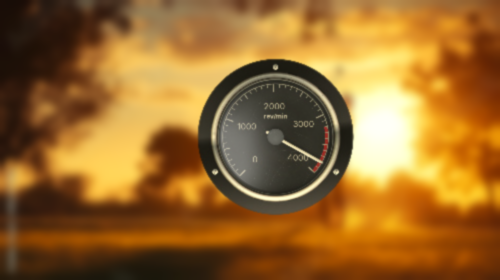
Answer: {"value": 3800, "unit": "rpm"}
